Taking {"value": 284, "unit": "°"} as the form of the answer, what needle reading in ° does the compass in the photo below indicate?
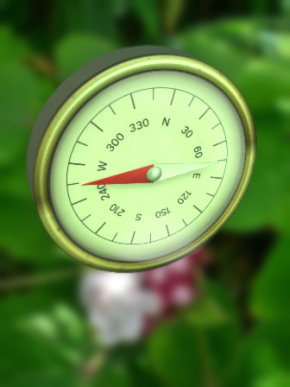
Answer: {"value": 255, "unit": "°"}
